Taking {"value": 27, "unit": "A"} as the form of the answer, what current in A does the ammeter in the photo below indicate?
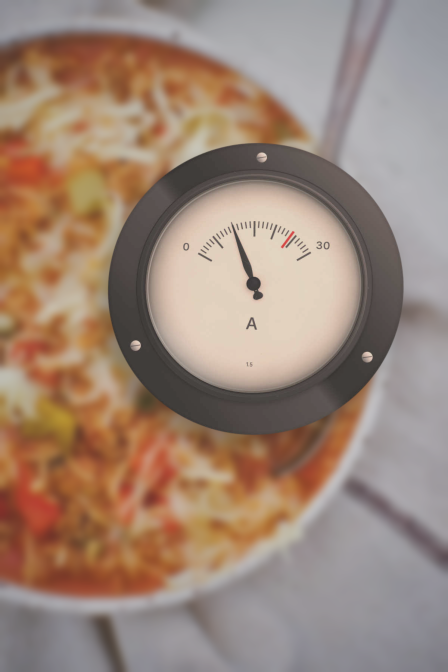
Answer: {"value": 10, "unit": "A"}
